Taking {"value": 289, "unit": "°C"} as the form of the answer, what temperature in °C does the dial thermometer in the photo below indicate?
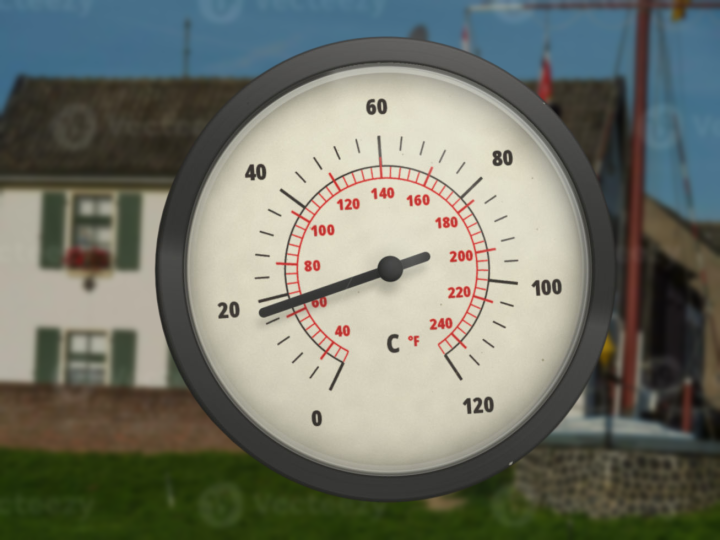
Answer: {"value": 18, "unit": "°C"}
